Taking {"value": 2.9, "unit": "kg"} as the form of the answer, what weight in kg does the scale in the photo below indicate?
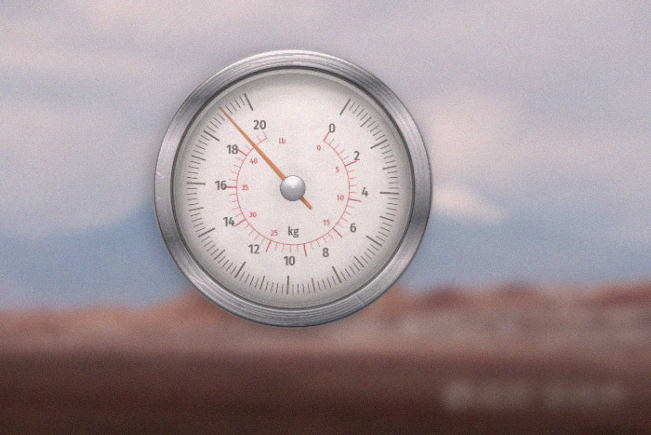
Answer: {"value": 19, "unit": "kg"}
